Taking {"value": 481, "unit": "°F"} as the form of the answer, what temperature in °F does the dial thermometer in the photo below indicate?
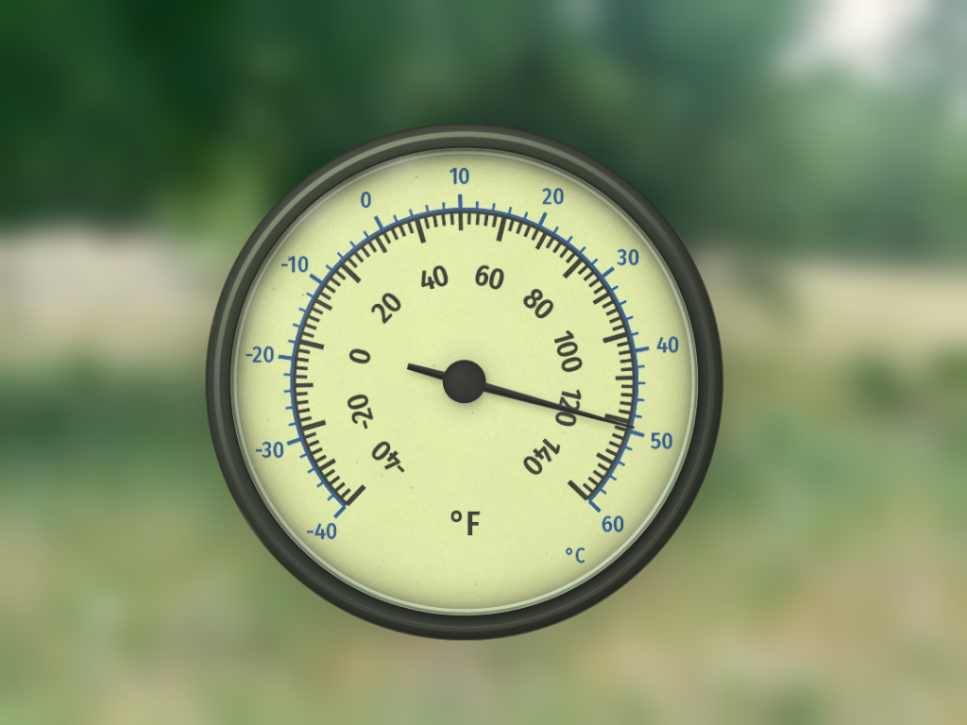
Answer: {"value": 121, "unit": "°F"}
